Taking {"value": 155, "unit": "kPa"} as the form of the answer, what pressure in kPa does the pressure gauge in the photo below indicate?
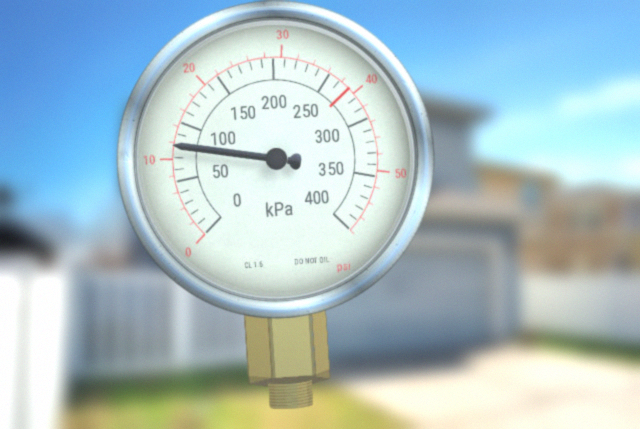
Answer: {"value": 80, "unit": "kPa"}
